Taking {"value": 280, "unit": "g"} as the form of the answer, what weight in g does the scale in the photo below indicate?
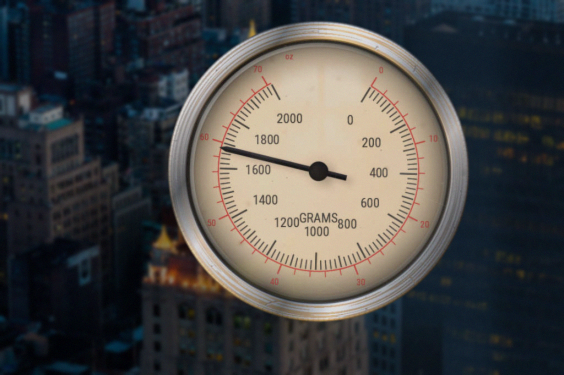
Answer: {"value": 1680, "unit": "g"}
